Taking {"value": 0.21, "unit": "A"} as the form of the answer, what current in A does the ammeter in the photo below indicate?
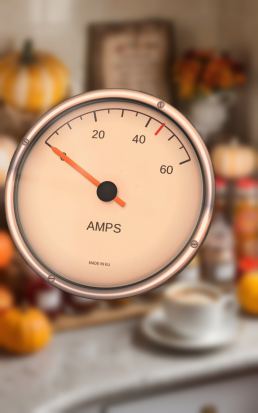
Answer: {"value": 0, "unit": "A"}
